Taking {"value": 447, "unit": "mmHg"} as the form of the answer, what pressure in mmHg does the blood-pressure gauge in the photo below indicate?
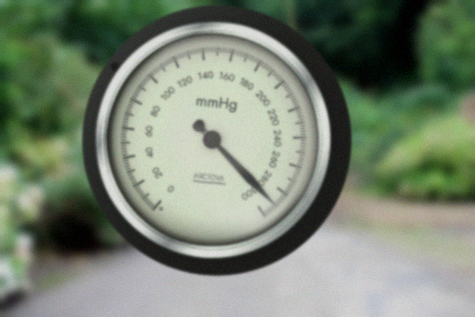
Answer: {"value": 290, "unit": "mmHg"}
